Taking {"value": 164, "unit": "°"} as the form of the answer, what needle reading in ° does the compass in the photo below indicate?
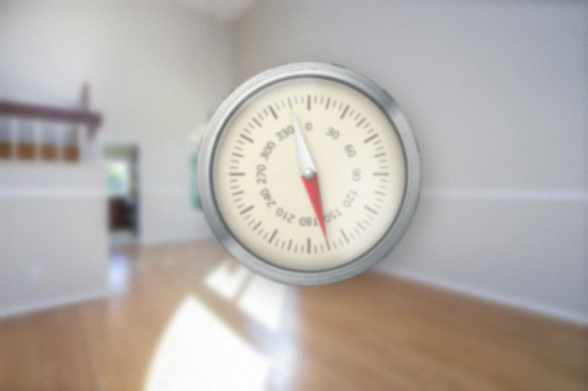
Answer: {"value": 165, "unit": "°"}
